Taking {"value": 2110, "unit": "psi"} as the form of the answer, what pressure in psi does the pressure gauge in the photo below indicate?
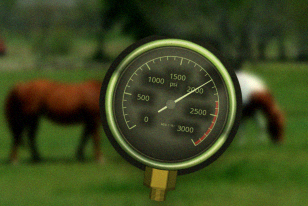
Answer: {"value": 2000, "unit": "psi"}
